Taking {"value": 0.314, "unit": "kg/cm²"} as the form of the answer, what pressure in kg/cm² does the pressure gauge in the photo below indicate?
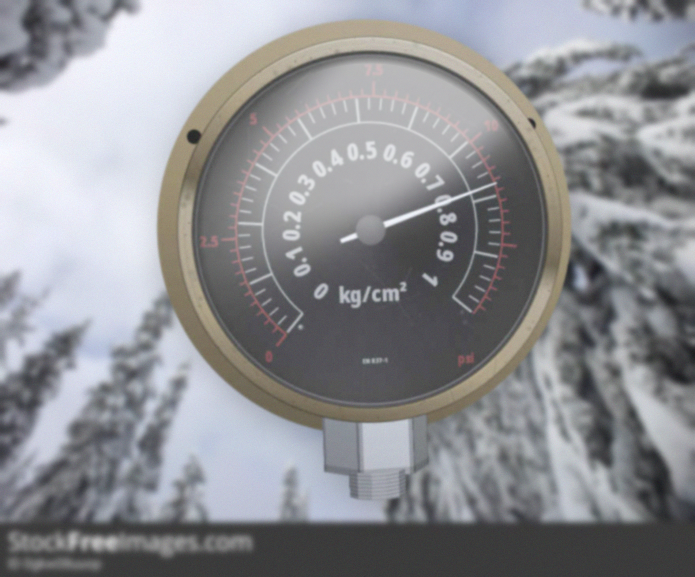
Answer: {"value": 0.78, "unit": "kg/cm²"}
